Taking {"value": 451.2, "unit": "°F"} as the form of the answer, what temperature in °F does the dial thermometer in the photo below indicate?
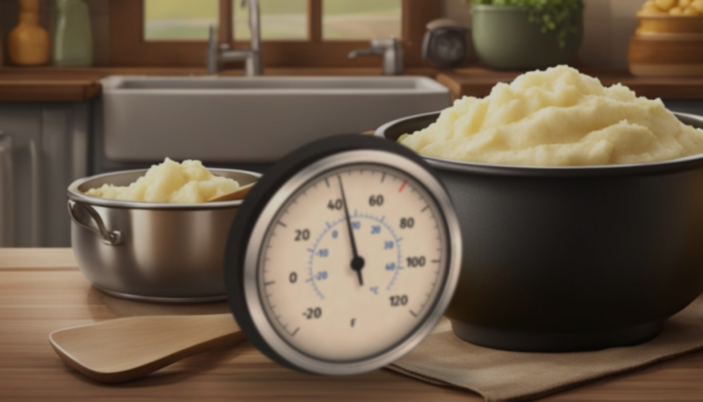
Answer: {"value": 44, "unit": "°F"}
